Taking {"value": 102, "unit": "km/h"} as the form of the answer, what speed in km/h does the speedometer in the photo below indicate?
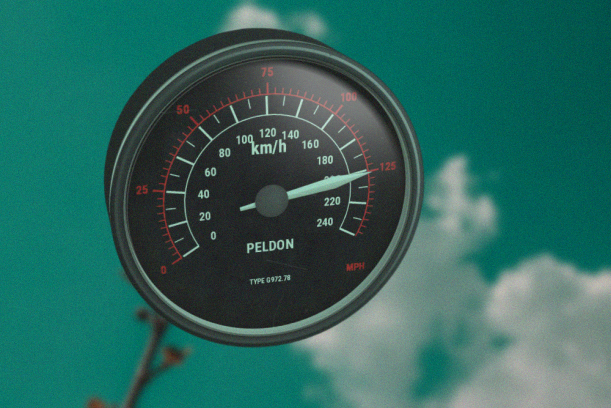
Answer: {"value": 200, "unit": "km/h"}
